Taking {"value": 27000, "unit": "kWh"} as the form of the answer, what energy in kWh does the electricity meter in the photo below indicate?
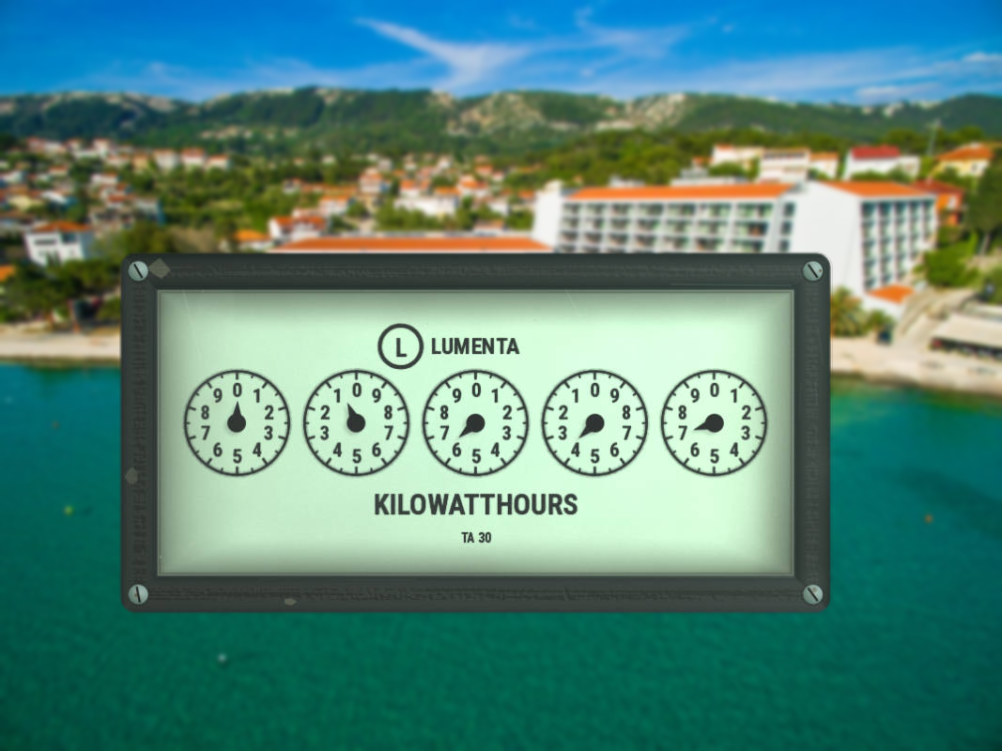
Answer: {"value": 637, "unit": "kWh"}
